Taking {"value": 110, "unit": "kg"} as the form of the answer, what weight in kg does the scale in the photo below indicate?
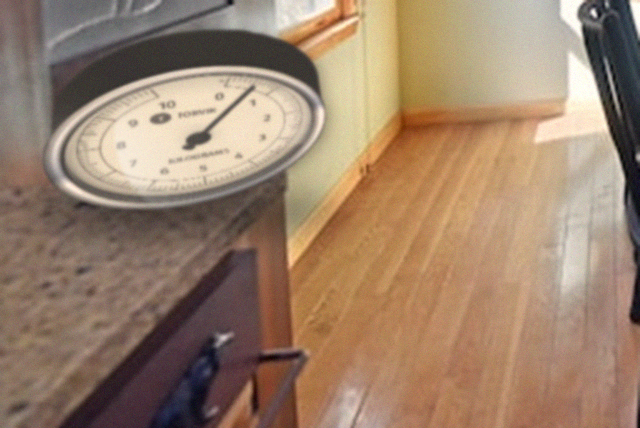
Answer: {"value": 0.5, "unit": "kg"}
